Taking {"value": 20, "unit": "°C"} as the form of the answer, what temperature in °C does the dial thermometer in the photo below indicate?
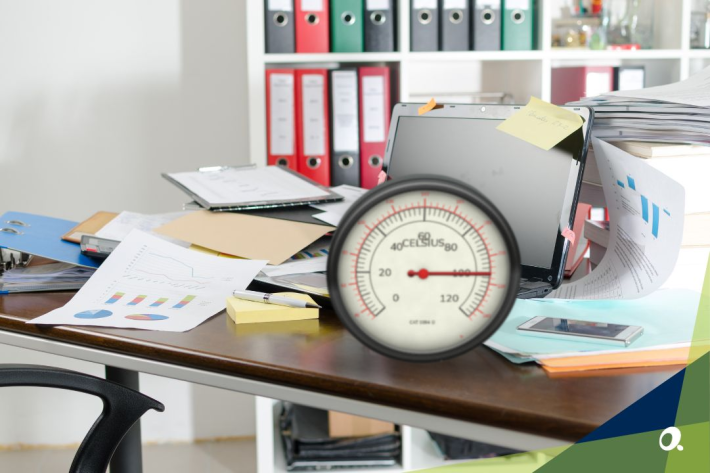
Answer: {"value": 100, "unit": "°C"}
